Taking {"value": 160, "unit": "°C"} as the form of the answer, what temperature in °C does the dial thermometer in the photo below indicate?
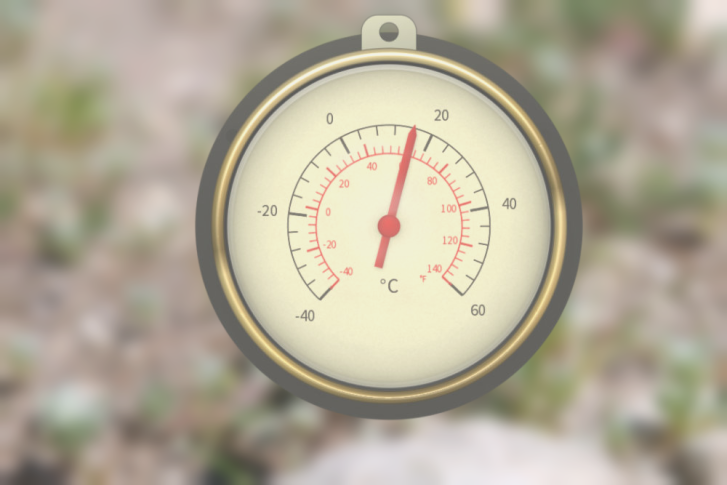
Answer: {"value": 16, "unit": "°C"}
